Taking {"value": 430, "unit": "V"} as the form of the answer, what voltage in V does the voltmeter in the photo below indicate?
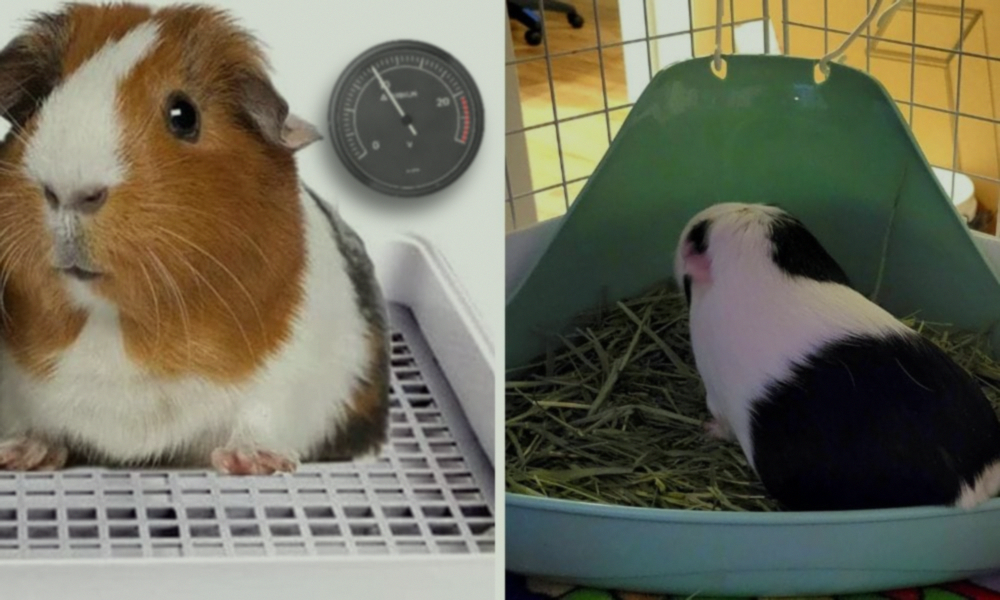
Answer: {"value": 10, "unit": "V"}
